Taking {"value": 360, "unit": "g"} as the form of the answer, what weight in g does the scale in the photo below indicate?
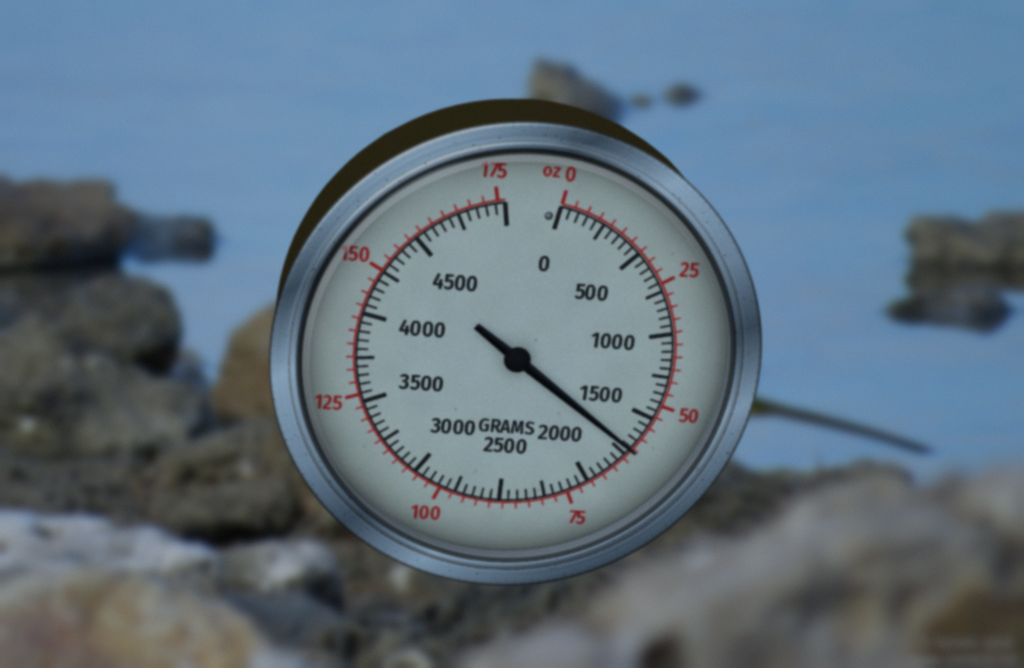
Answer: {"value": 1700, "unit": "g"}
